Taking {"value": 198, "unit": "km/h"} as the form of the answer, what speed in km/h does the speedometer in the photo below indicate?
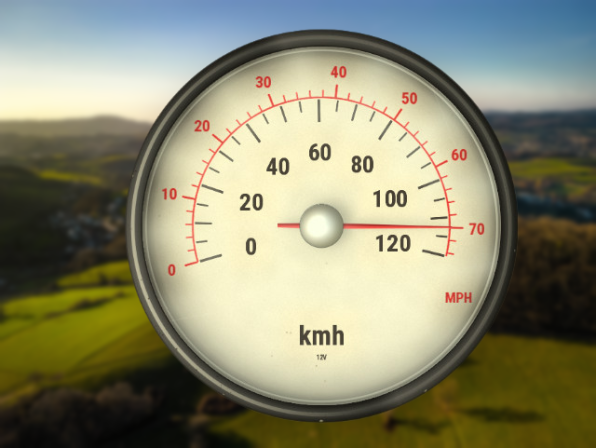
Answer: {"value": 112.5, "unit": "km/h"}
